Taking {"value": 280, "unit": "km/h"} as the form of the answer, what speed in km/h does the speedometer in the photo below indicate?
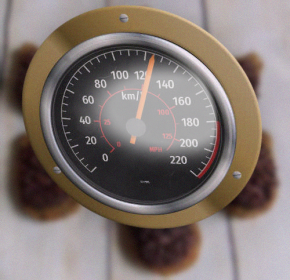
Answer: {"value": 125, "unit": "km/h"}
